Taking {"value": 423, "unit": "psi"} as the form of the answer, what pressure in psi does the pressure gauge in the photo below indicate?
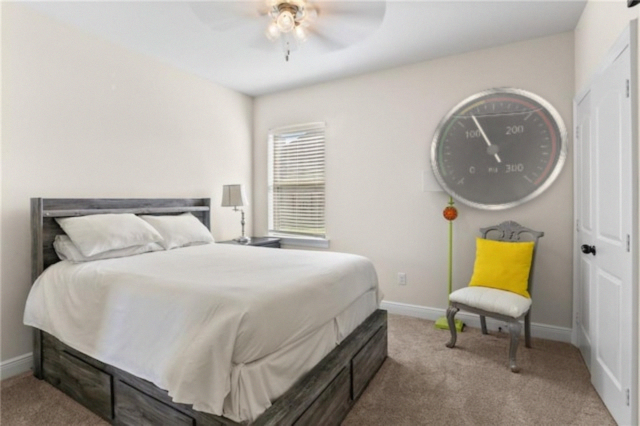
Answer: {"value": 120, "unit": "psi"}
